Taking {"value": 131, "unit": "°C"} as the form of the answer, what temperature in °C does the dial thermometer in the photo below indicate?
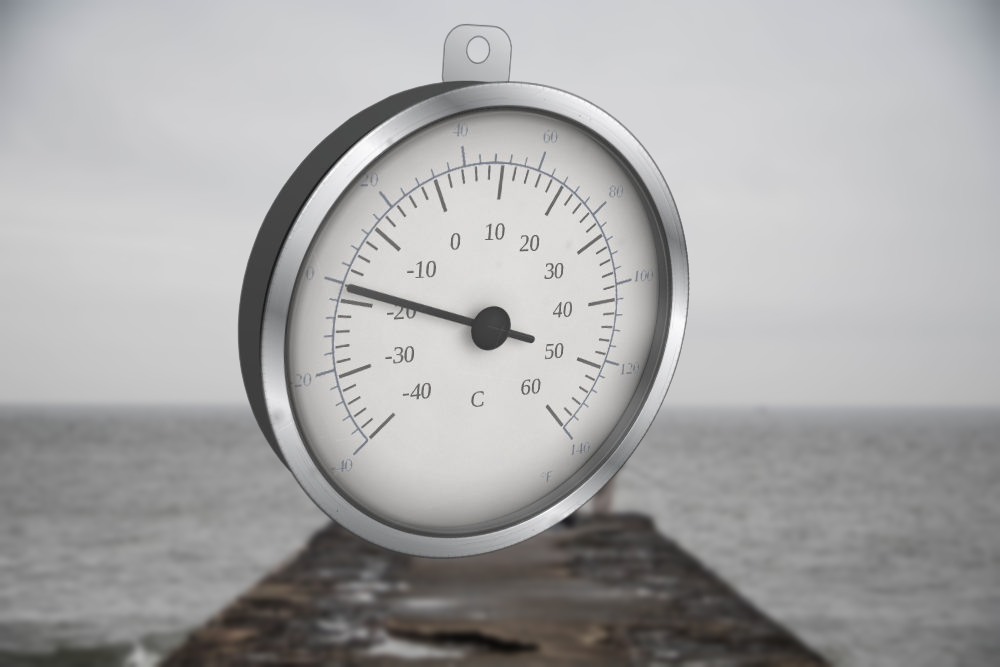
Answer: {"value": -18, "unit": "°C"}
